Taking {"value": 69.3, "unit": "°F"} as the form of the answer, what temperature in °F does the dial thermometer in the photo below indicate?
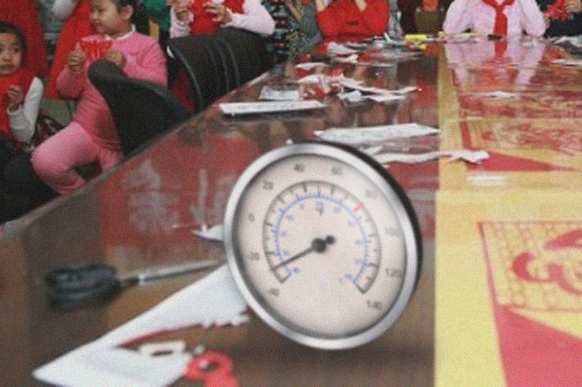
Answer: {"value": -30, "unit": "°F"}
